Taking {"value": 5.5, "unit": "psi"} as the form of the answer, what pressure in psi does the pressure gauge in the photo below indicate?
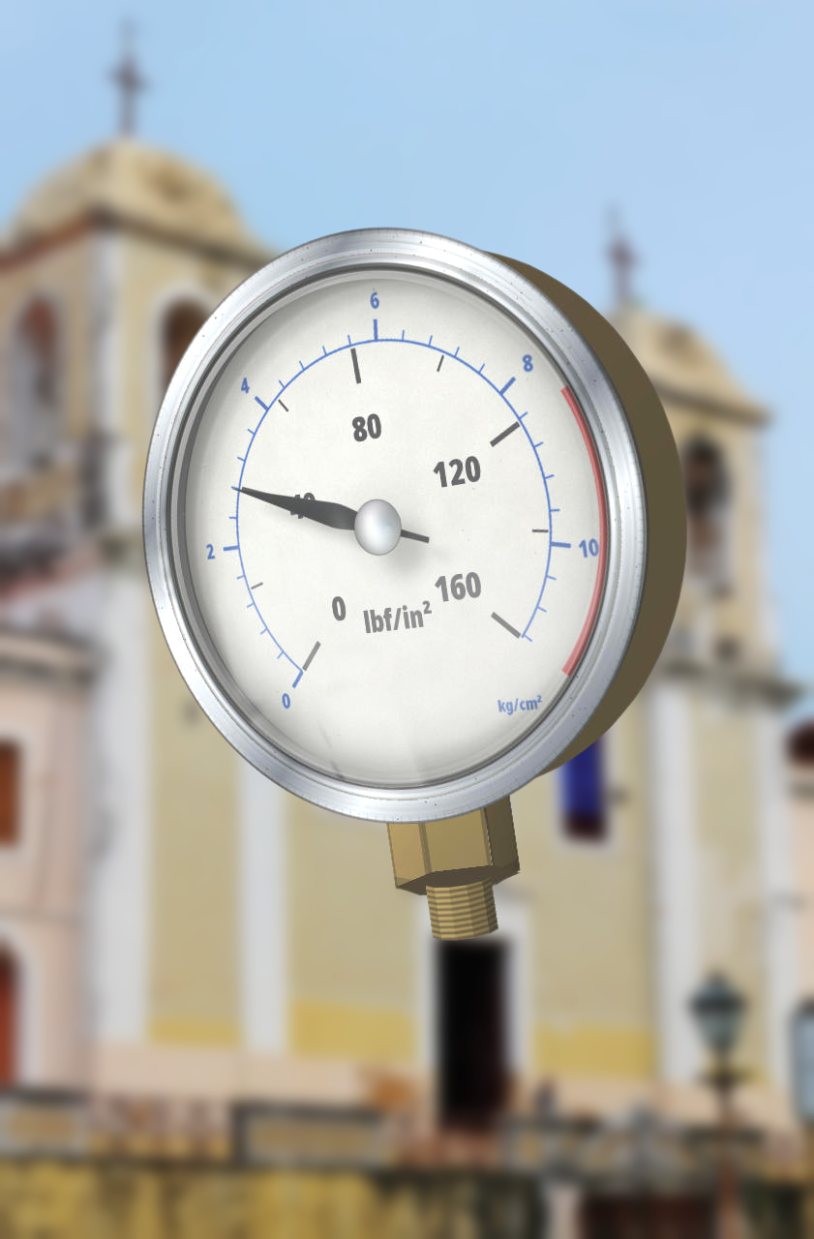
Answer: {"value": 40, "unit": "psi"}
